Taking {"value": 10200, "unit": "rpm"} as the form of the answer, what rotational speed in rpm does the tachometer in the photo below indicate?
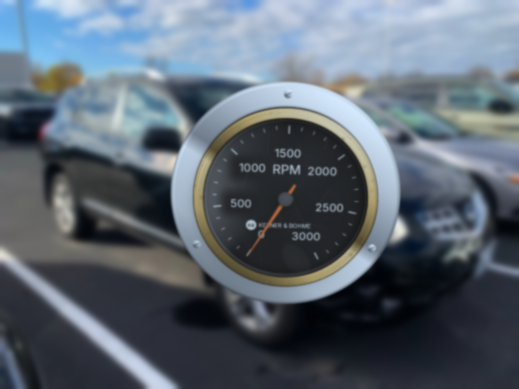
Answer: {"value": 0, "unit": "rpm"}
